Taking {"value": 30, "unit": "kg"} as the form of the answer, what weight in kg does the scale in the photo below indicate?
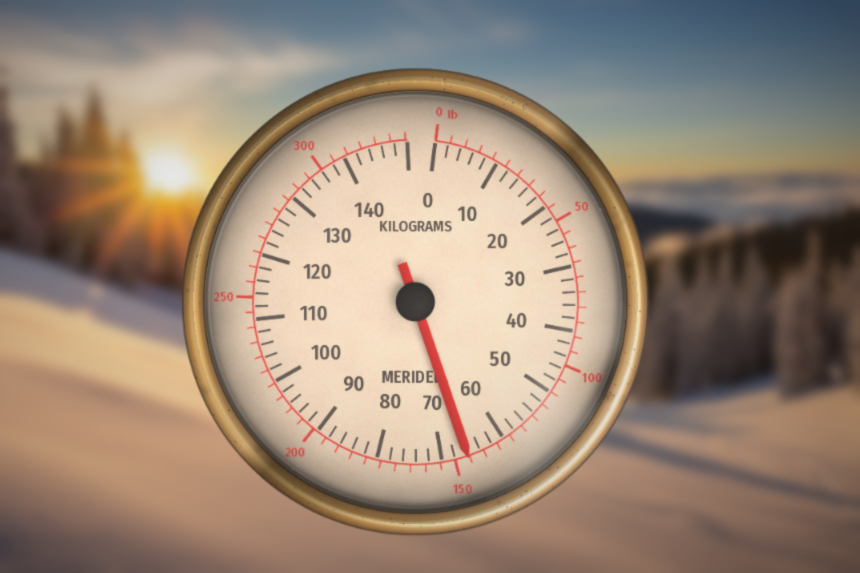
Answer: {"value": 66, "unit": "kg"}
